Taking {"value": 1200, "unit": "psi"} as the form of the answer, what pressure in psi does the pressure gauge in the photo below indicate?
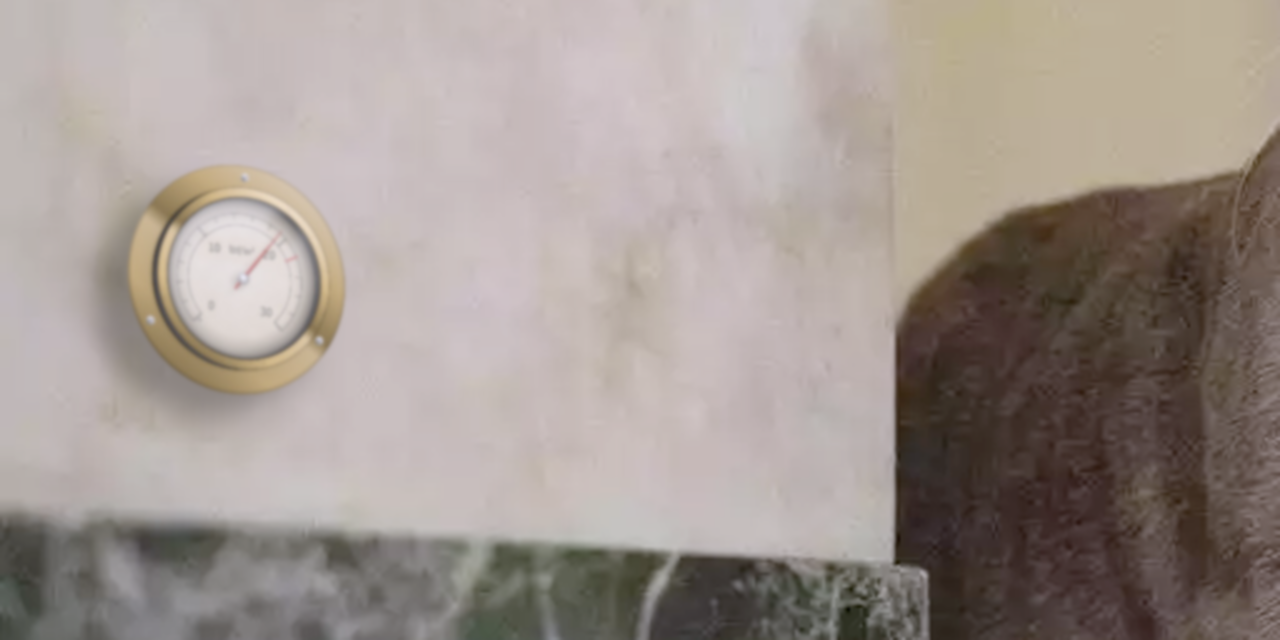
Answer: {"value": 19, "unit": "psi"}
